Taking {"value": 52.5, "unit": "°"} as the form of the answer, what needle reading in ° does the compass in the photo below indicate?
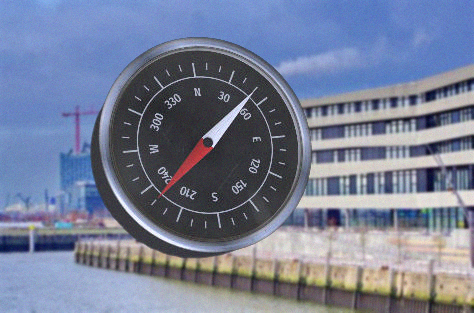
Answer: {"value": 230, "unit": "°"}
